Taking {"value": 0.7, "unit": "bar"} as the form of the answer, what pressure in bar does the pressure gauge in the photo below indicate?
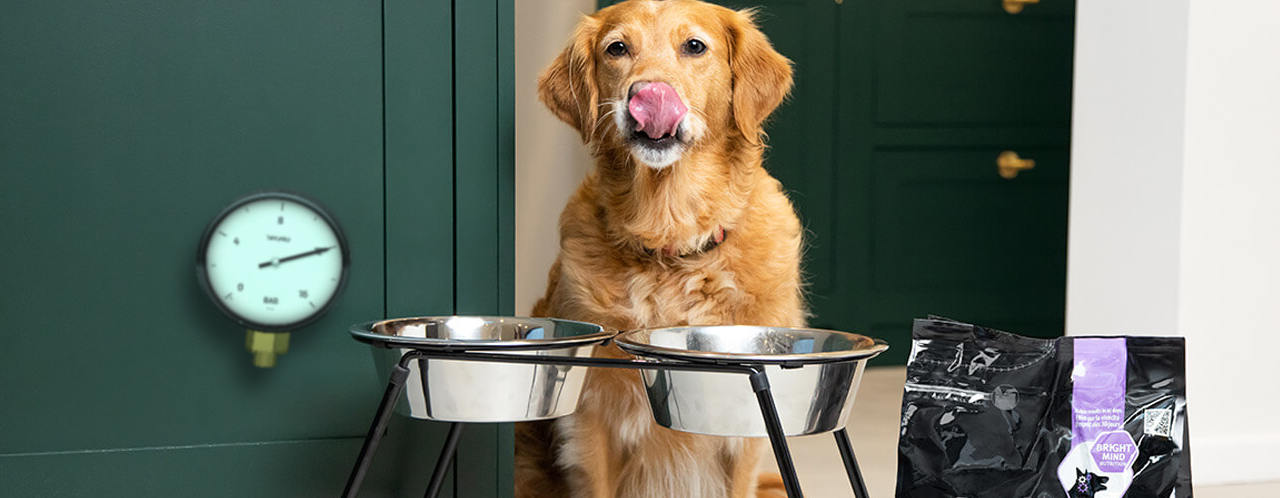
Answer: {"value": 12, "unit": "bar"}
